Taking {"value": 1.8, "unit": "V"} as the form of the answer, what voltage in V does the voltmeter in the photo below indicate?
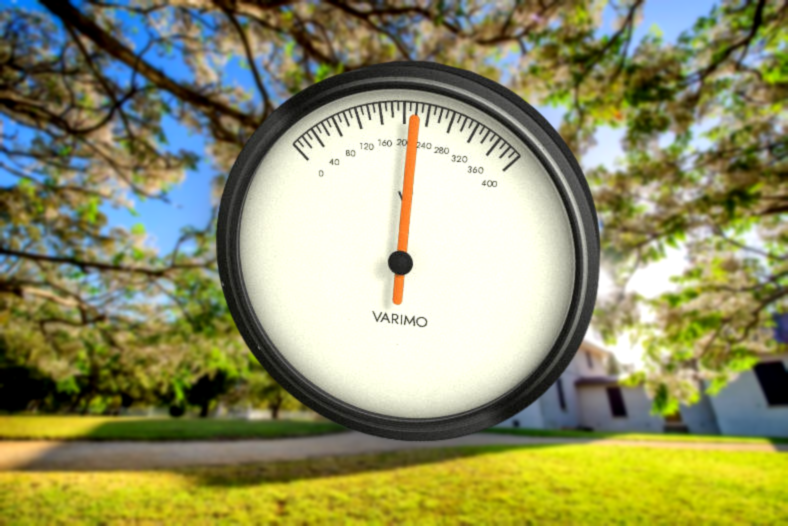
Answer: {"value": 220, "unit": "V"}
